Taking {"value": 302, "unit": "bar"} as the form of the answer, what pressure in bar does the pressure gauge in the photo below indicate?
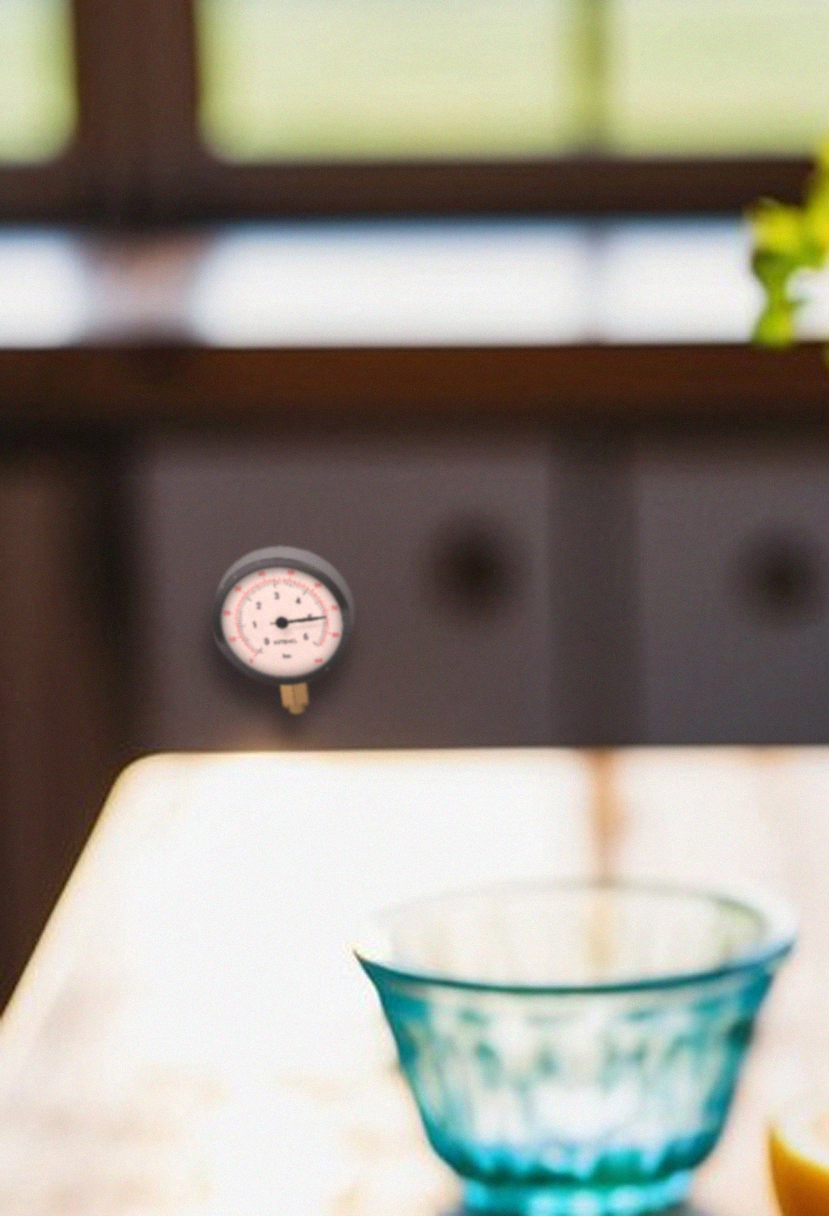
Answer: {"value": 5, "unit": "bar"}
